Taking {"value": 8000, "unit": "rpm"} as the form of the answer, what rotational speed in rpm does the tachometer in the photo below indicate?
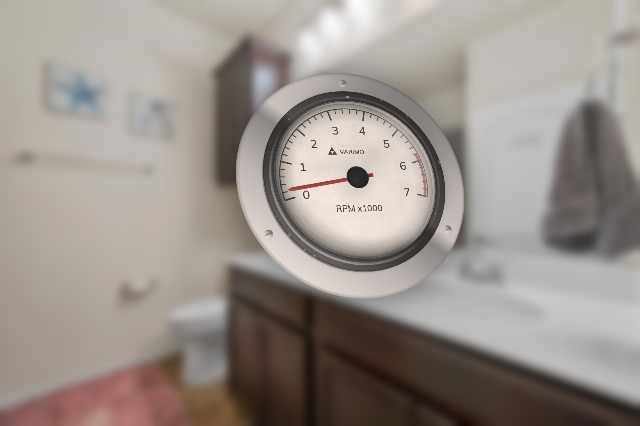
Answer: {"value": 200, "unit": "rpm"}
